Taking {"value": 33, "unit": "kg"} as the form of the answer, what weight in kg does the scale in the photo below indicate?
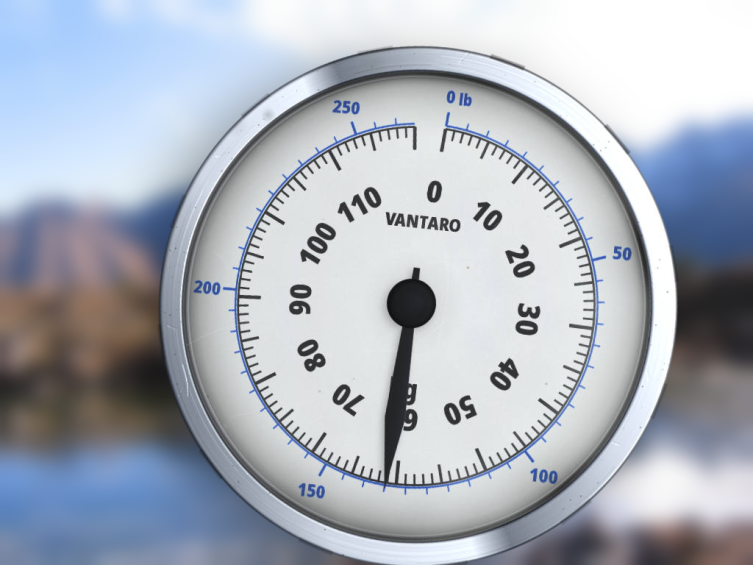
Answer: {"value": 61, "unit": "kg"}
